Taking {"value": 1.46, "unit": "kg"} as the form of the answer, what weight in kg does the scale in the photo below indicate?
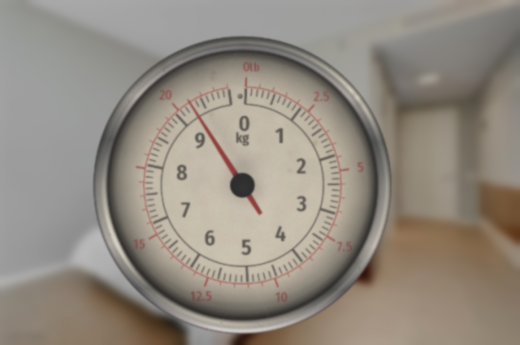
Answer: {"value": 9.3, "unit": "kg"}
